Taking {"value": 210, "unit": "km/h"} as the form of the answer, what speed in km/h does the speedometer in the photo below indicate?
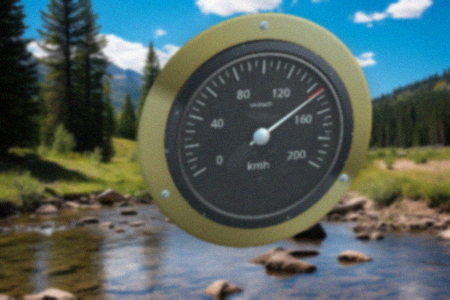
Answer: {"value": 145, "unit": "km/h"}
